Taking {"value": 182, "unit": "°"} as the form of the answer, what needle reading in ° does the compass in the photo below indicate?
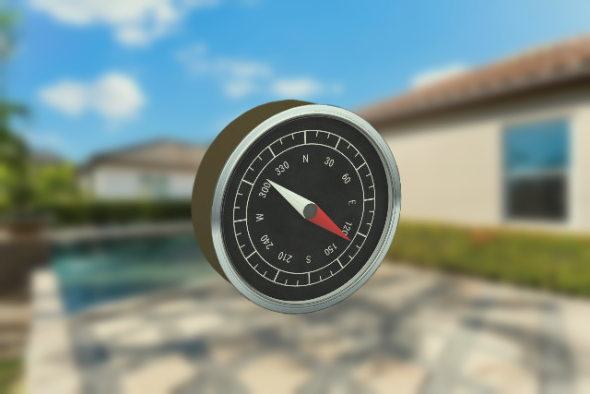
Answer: {"value": 130, "unit": "°"}
